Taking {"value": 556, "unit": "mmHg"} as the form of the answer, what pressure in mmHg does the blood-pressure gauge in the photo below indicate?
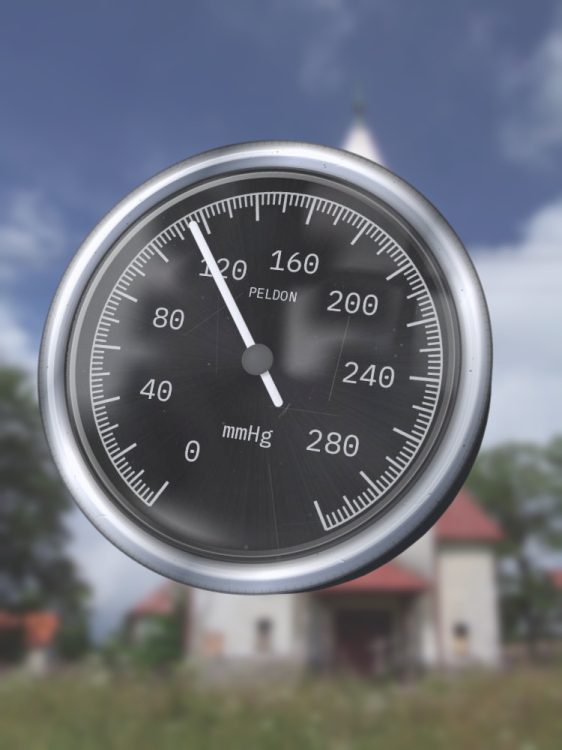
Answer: {"value": 116, "unit": "mmHg"}
